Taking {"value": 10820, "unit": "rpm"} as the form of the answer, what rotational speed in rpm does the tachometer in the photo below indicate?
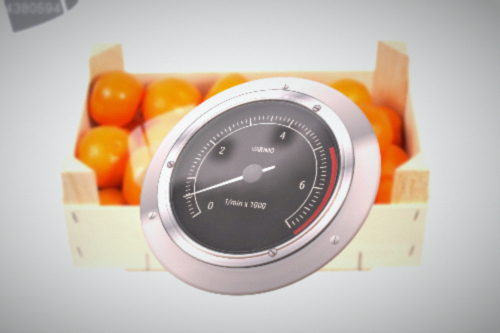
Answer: {"value": 500, "unit": "rpm"}
